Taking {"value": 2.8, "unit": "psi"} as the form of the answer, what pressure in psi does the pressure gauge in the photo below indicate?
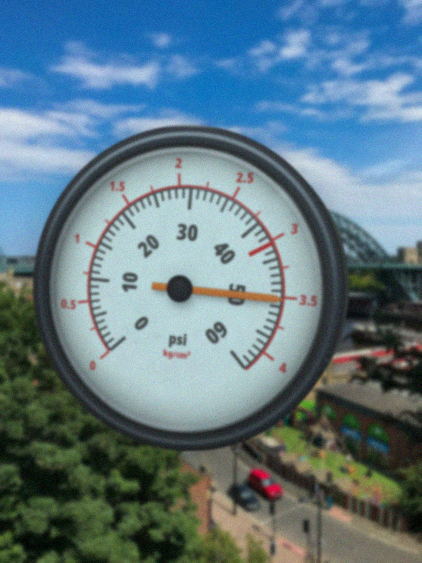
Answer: {"value": 50, "unit": "psi"}
